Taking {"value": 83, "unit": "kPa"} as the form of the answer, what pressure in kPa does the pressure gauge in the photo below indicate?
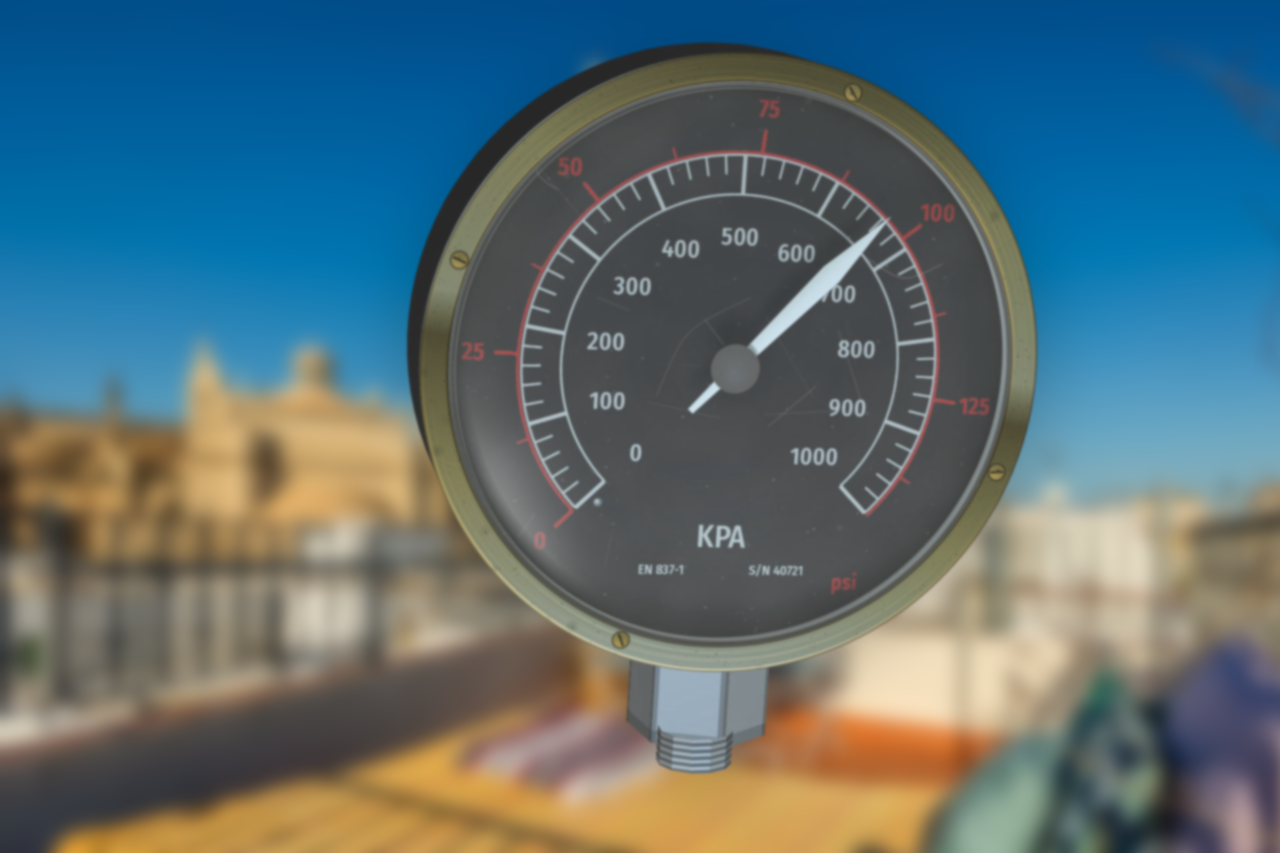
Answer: {"value": 660, "unit": "kPa"}
